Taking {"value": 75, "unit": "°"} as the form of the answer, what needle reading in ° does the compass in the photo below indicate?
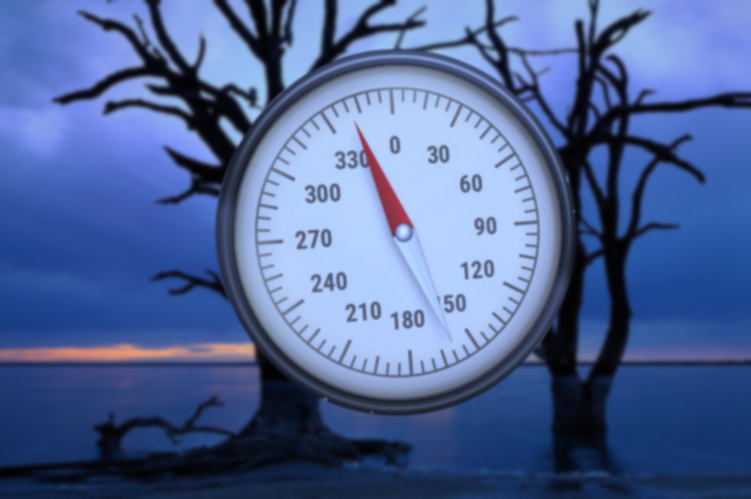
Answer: {"value": 340, "unit": "°"}
